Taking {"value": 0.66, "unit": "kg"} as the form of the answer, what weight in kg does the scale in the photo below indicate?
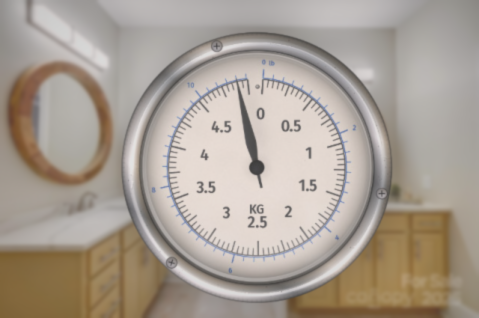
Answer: {"value": 4.9, "unit": "kg"}
